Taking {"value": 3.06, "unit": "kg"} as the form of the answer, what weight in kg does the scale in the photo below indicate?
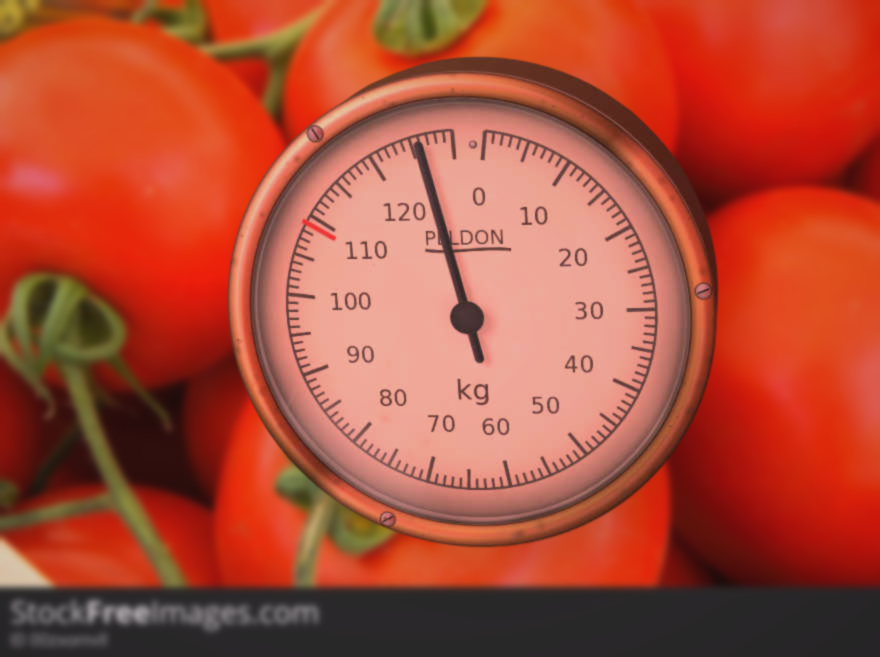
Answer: {"value": 126, "unit": "kg"}
